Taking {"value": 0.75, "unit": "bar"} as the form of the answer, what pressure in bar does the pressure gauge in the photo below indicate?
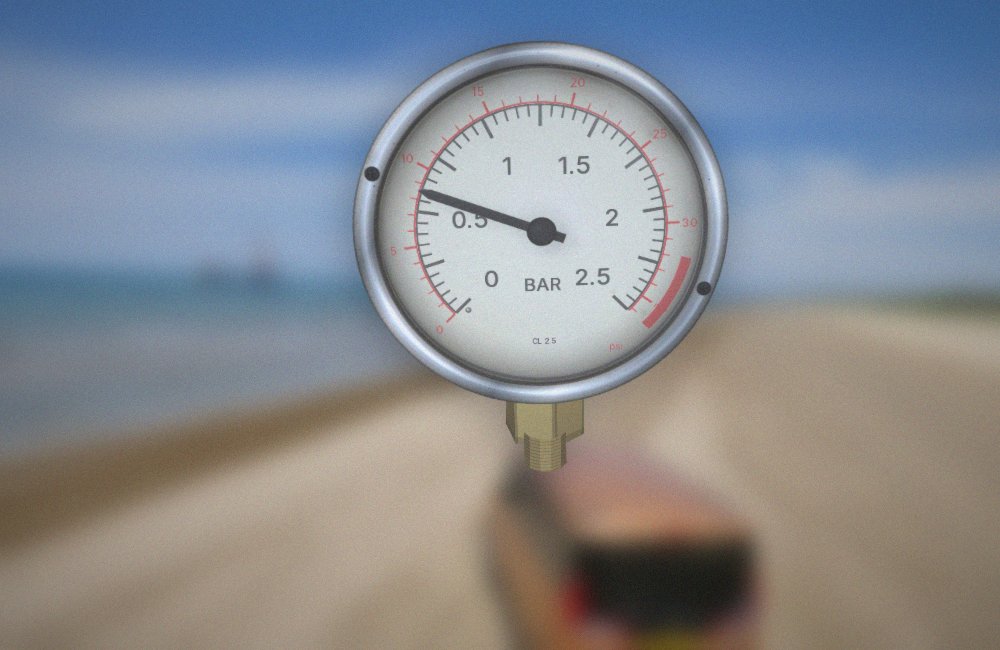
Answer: {"value": 0.6, "unit": "bar"}
